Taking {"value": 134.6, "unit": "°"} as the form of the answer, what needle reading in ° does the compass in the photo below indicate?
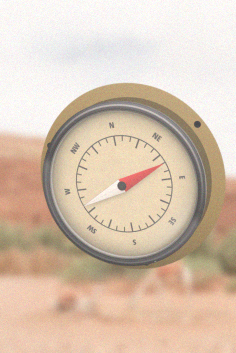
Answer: {"value": 70, "unit": "°"}
